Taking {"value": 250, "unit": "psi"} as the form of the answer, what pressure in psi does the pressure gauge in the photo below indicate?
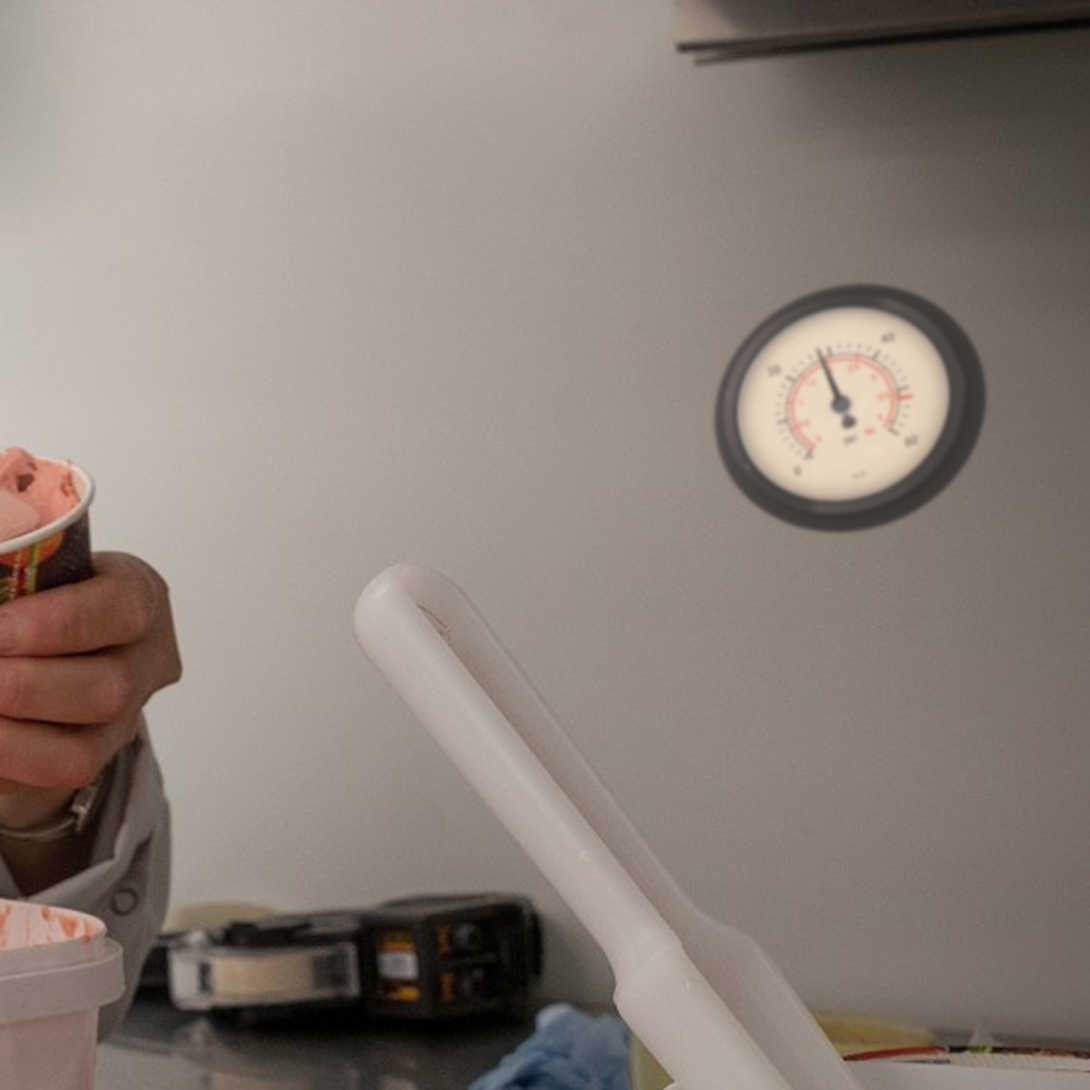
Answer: {"value": 28, "unit": "psi"}
